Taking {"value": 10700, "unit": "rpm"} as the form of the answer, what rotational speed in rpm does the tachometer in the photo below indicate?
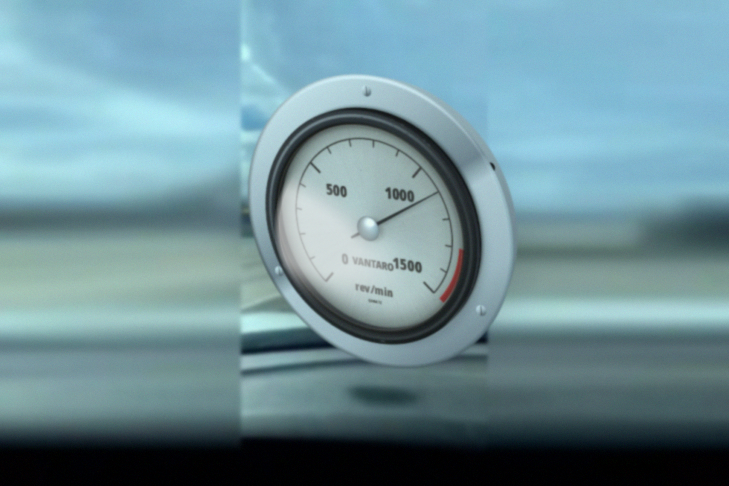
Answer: {"value": 1100, "unit": "rpm"}
